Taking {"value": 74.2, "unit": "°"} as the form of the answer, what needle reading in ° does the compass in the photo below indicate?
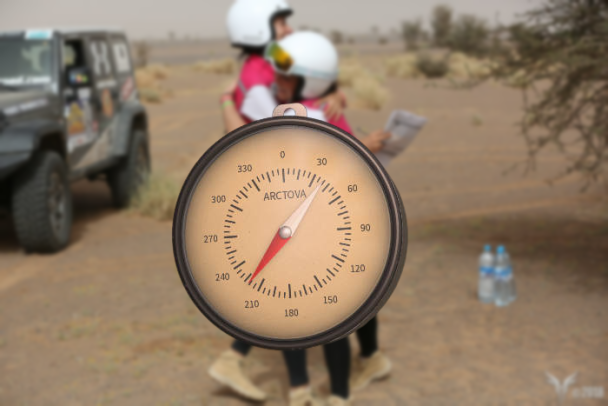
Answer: {"value": 220, "unit": "°"}
